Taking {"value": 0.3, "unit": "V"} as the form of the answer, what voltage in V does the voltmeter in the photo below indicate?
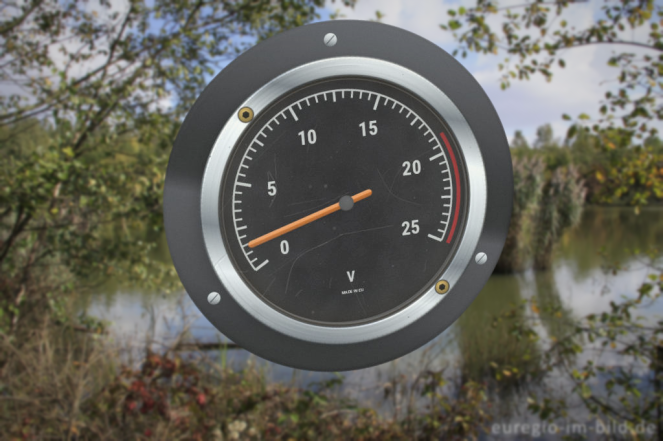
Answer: {"value": 1.5, "unit": "V"}
